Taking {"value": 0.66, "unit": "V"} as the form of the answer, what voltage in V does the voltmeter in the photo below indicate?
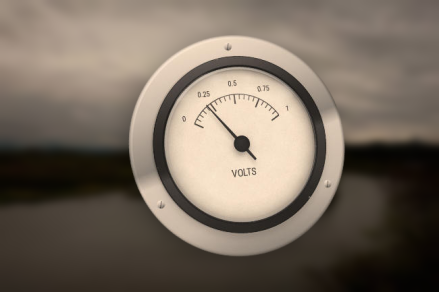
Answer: {"value": 0.2, "unit": "V"}
